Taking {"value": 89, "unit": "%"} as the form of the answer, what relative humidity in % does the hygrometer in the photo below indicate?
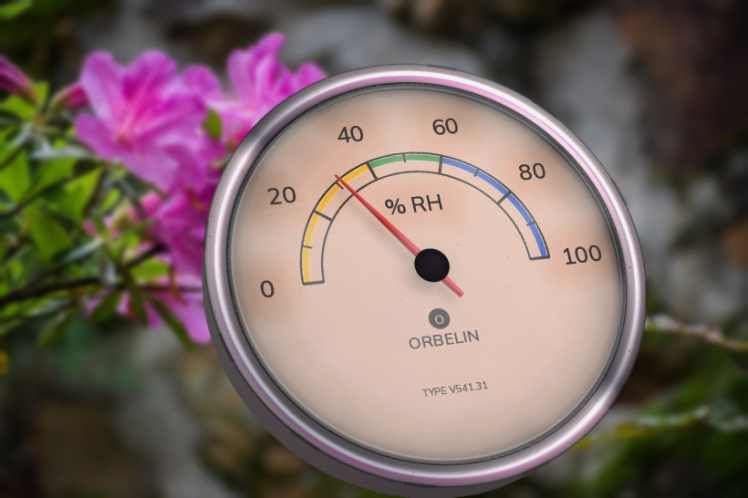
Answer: {"value": 30, "unit": "%"}
